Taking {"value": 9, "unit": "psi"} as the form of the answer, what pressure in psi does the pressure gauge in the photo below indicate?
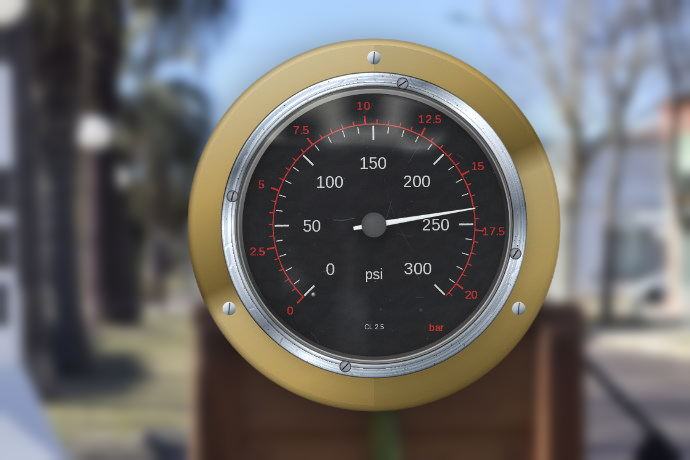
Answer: {"value": 240, "unit": "psi"}
